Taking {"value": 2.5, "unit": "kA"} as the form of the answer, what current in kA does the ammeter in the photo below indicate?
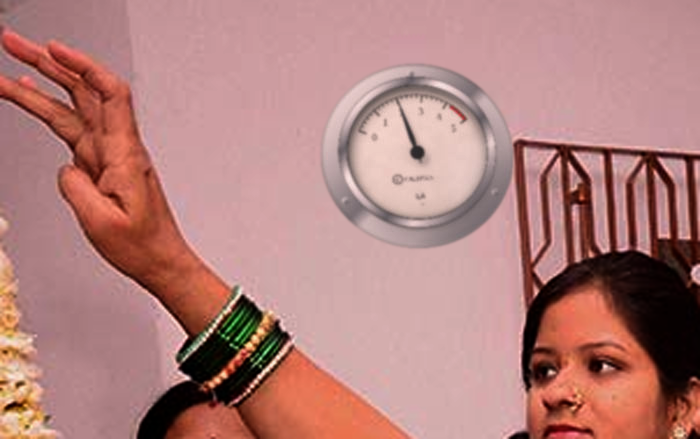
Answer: {"value": 2, "unit": "kA"}
